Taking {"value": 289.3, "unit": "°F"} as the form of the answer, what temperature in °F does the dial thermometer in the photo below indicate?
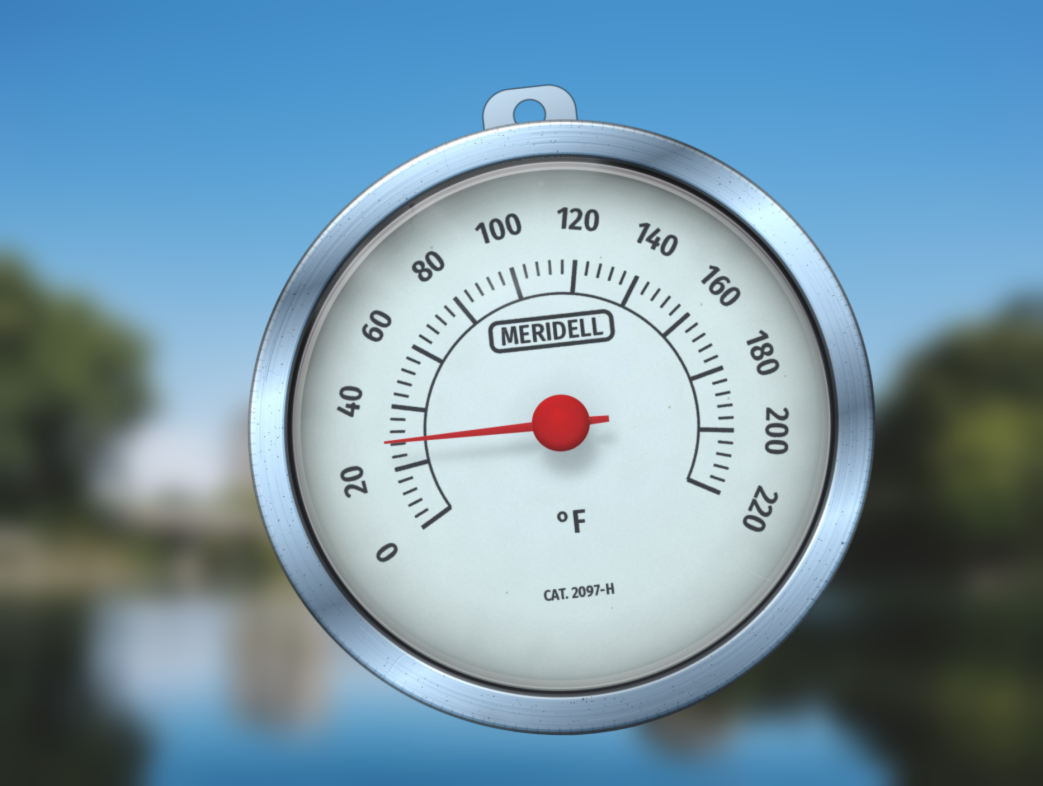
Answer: {"value": 28, "unit": "°F"}
